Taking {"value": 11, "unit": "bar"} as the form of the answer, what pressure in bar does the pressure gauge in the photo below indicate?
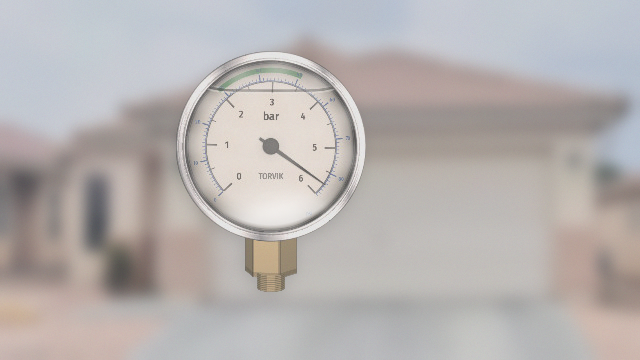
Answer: {"value": 5.75, "unit": "bar"}
